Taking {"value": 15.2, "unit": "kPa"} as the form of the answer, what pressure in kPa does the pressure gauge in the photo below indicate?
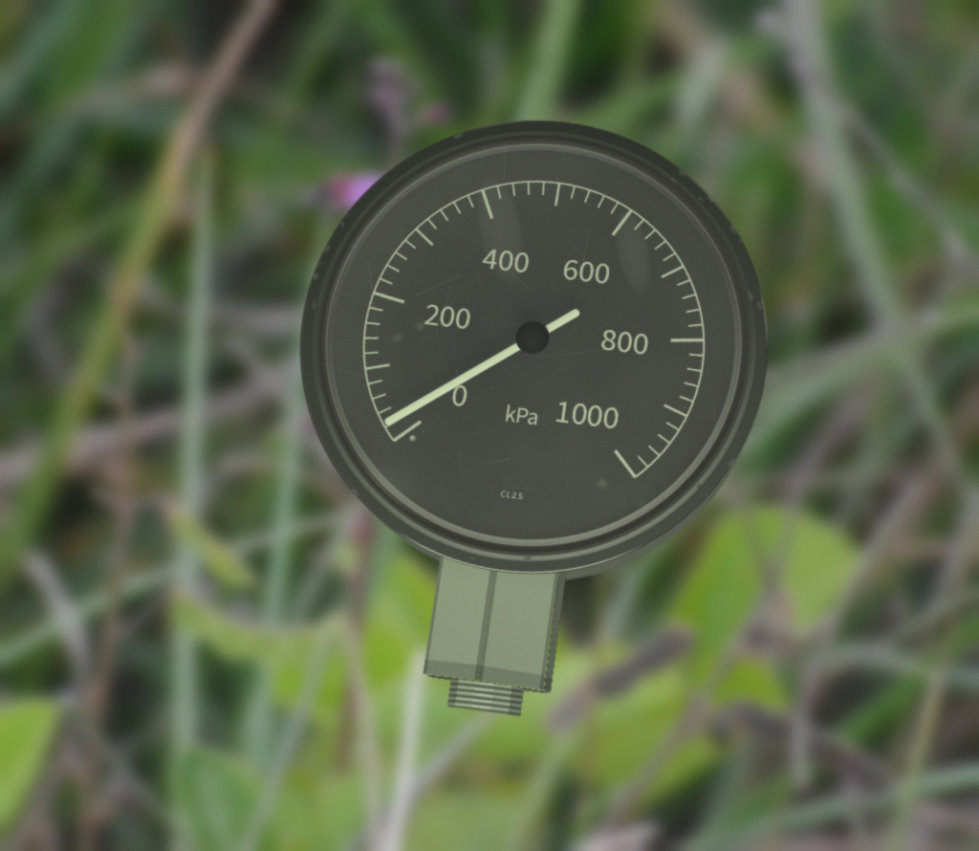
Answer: {"value": 20, "unit": "kPa"}
